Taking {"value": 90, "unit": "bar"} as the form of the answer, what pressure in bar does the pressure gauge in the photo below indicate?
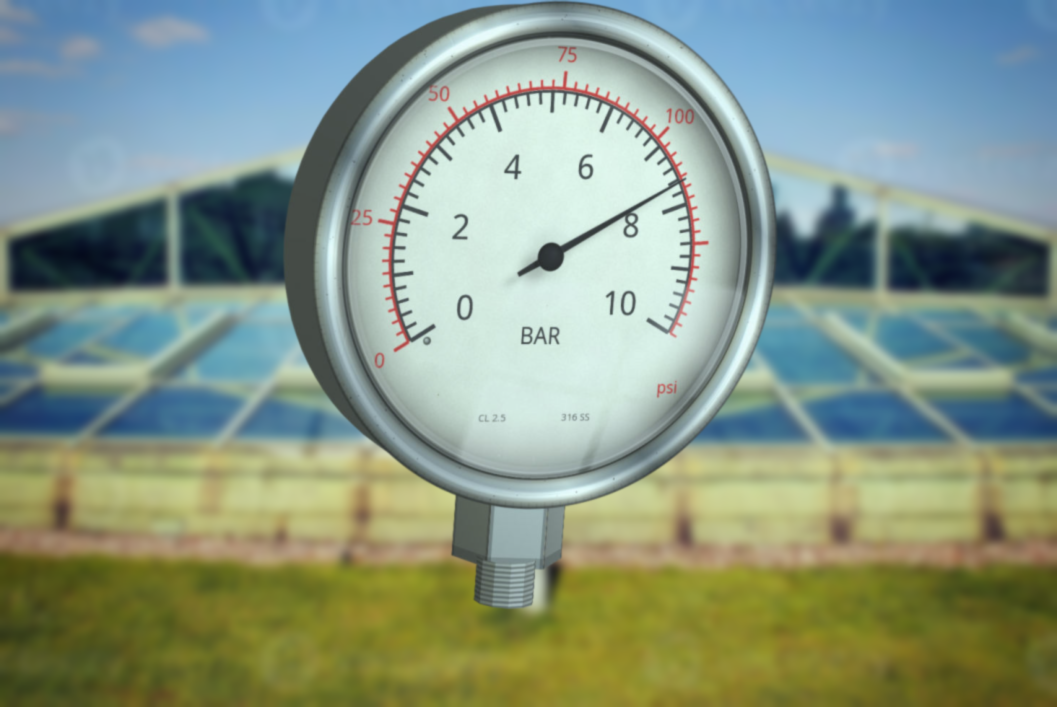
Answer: {"value": 7.6, "unit": "bar"}
